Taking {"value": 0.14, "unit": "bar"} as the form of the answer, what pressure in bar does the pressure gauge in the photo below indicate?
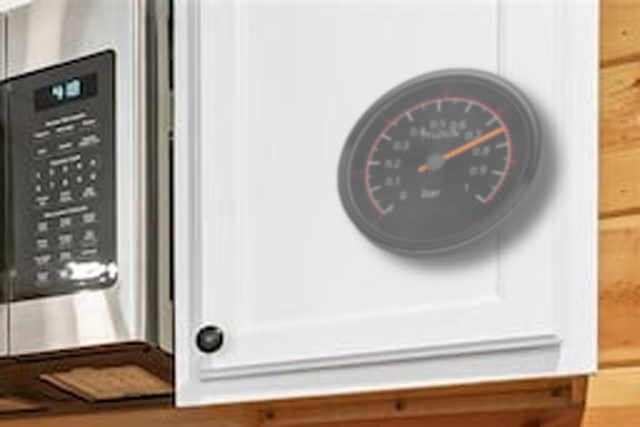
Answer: {"value": 0.75, "unit": "bar"}
